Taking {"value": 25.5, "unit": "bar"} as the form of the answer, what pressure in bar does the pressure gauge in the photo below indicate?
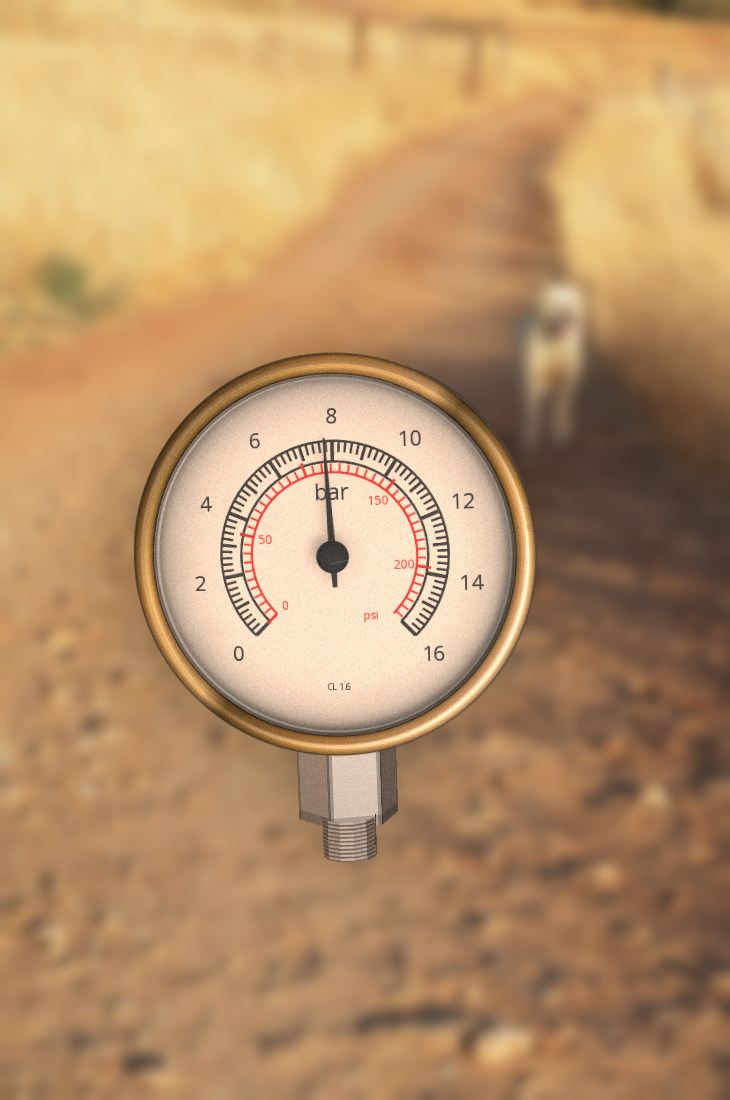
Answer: {"value": 7.8, "unit": "bar"}
